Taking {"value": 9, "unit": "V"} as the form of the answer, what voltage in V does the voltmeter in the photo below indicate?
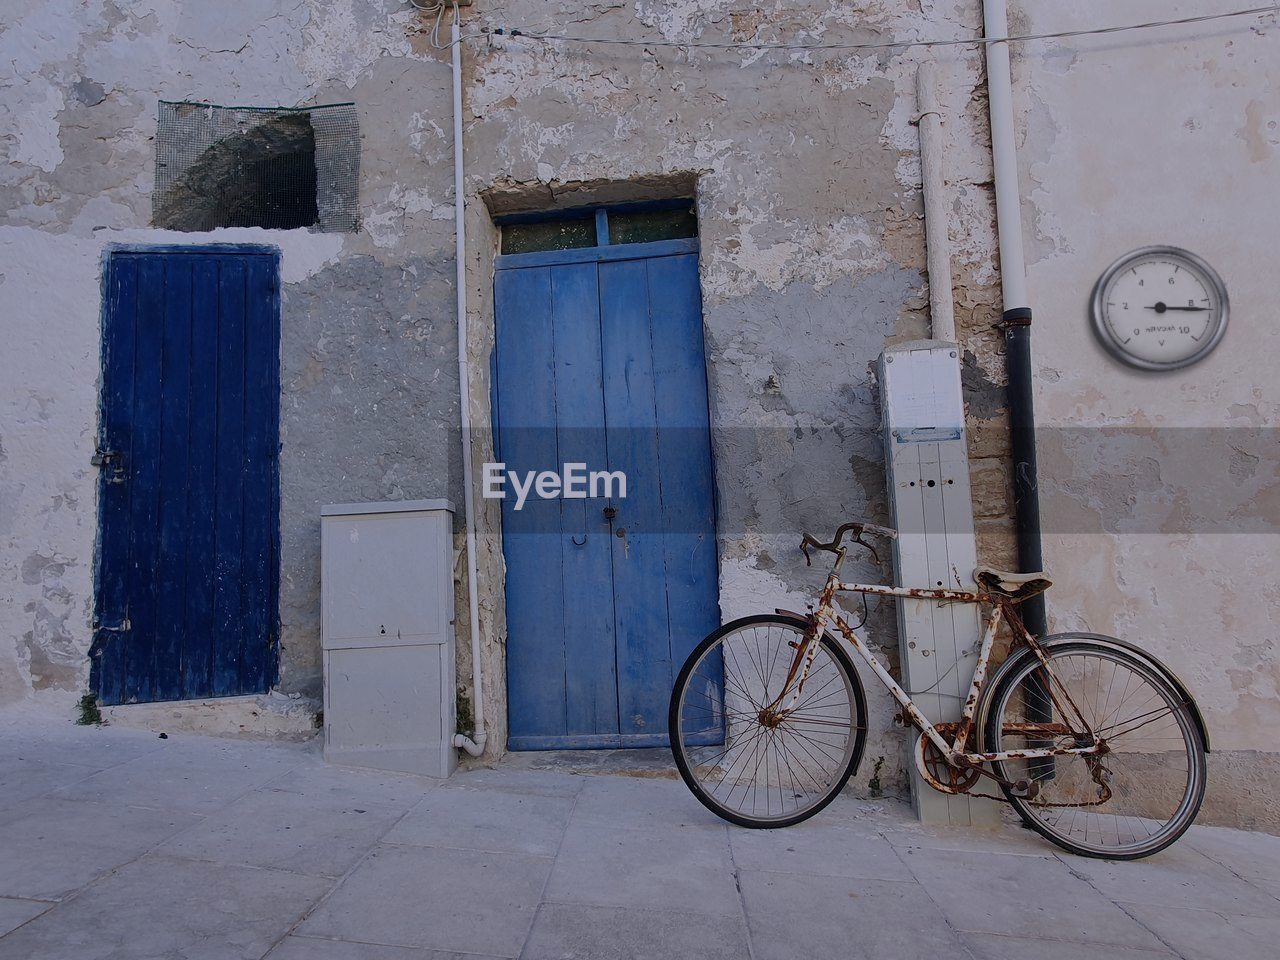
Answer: {"value": 8.5, "unit": "V"}
